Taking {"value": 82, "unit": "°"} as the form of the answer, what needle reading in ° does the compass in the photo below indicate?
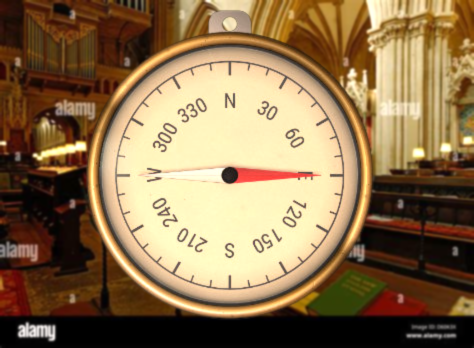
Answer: {"value": 90, "unit": "°"}
